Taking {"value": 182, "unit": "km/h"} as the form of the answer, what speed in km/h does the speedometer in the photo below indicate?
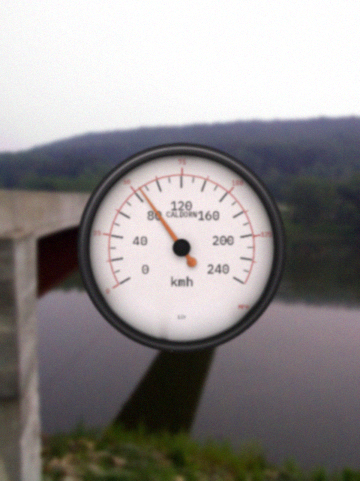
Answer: {"value": 85, "unit": "km/h"}
